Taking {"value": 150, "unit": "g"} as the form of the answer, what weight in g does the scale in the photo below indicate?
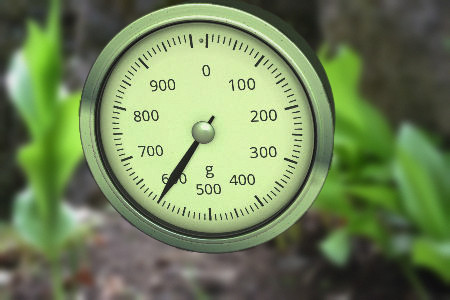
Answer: {"value": 600, "unit": "g"}
